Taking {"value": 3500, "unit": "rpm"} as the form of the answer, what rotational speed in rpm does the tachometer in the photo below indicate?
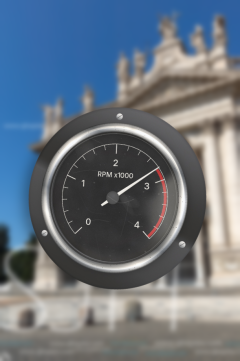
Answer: {"value": 2800, "unit": "rpm"}
